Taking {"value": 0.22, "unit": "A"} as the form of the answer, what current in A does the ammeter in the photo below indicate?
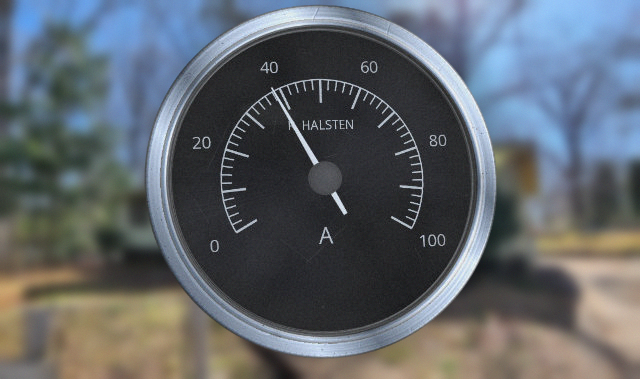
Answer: {"value": 38, "unit": "A"}
